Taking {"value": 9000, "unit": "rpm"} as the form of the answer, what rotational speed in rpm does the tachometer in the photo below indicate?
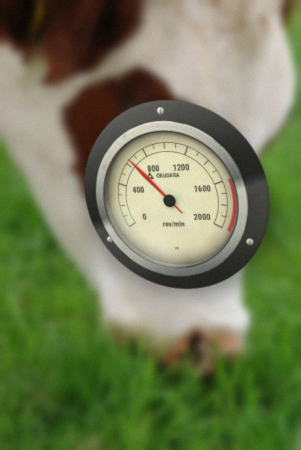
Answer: {"value": 650, "unit": "rpm"}
